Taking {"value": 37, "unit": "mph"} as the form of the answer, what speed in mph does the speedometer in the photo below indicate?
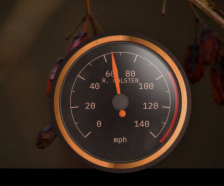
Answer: {"value": 65, "unit": "mph"}
